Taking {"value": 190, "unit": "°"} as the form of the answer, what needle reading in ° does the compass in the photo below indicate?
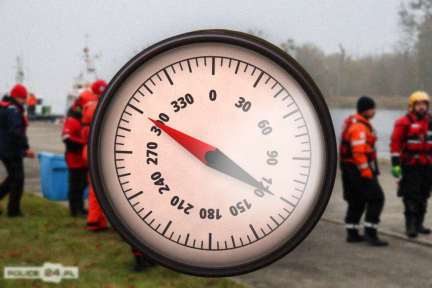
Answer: {"value": 300, "unit": "°"}
